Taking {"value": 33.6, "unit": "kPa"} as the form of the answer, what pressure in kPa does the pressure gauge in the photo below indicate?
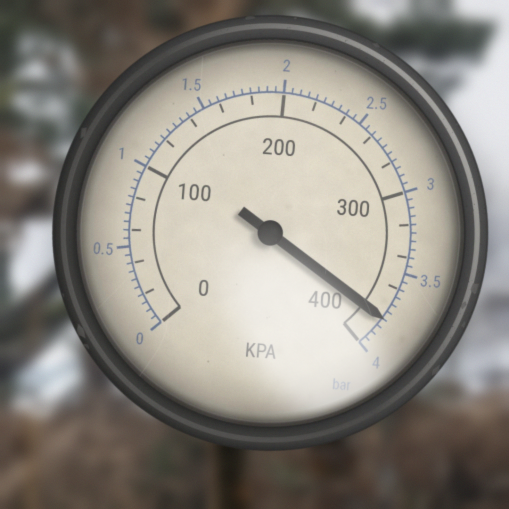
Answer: {"value": 380, "unit": "kPa"}
